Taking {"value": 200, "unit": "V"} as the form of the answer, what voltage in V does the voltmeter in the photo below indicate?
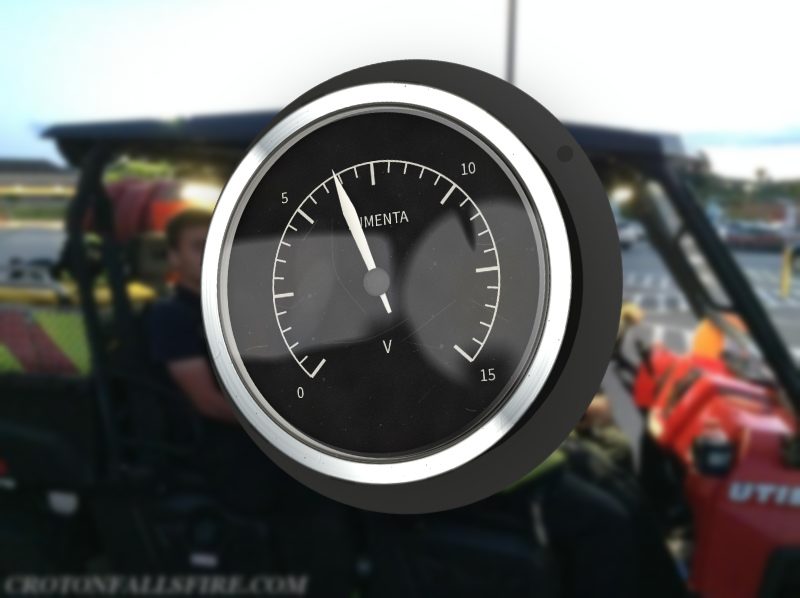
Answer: {"value": 6.5, "unit": "V"}
